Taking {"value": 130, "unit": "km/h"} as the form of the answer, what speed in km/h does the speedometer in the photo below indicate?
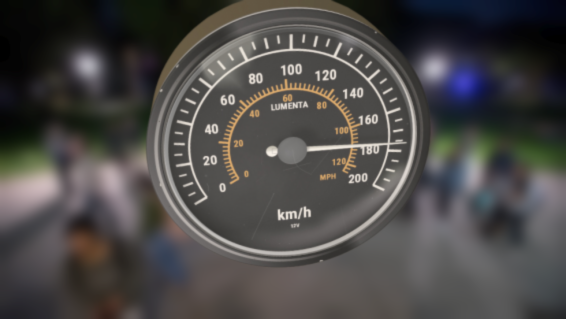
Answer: {"value": 175, "unit": "km/h"}
